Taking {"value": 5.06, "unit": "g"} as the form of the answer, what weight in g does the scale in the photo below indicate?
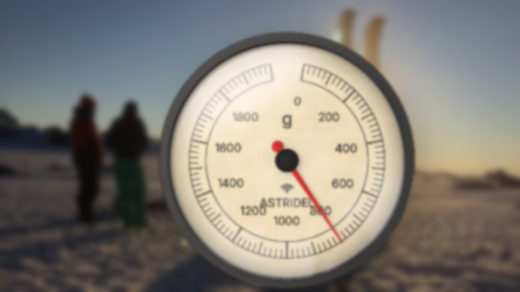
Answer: {"value": 800, "unit": "g"}
